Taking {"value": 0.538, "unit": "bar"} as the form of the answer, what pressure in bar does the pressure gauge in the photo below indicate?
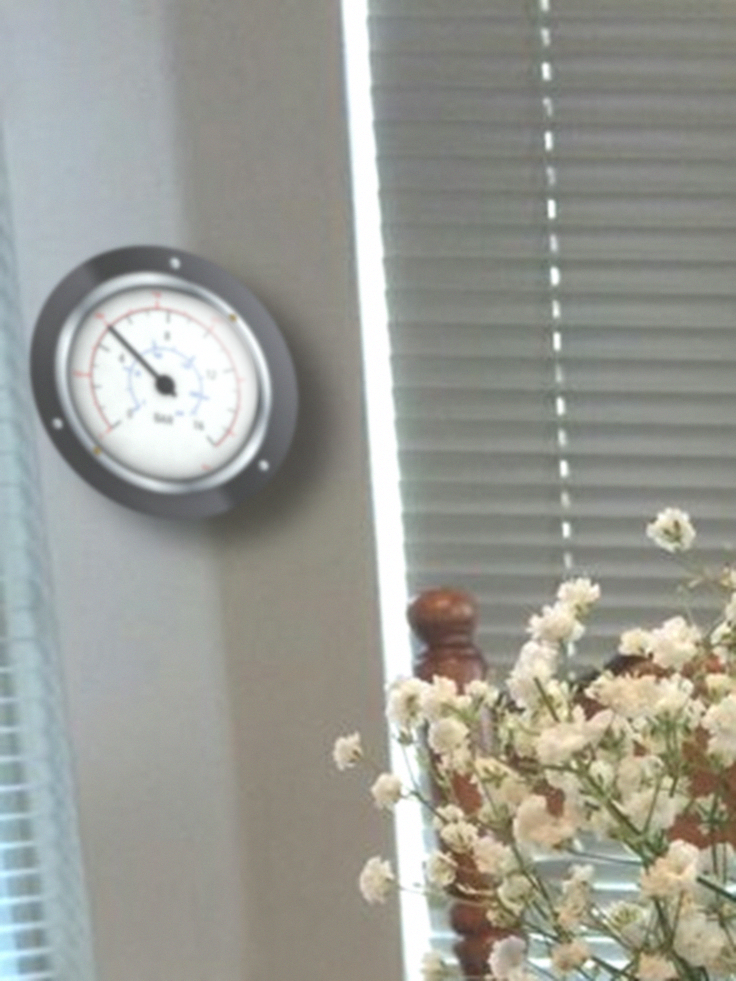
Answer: {"value": 5, "unit": "bar"}
